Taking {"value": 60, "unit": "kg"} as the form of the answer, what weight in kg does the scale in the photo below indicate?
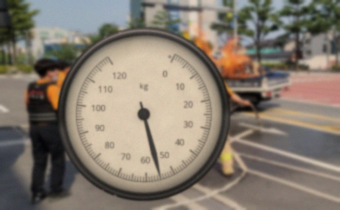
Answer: {"value": 55, "unit": "kg"}
